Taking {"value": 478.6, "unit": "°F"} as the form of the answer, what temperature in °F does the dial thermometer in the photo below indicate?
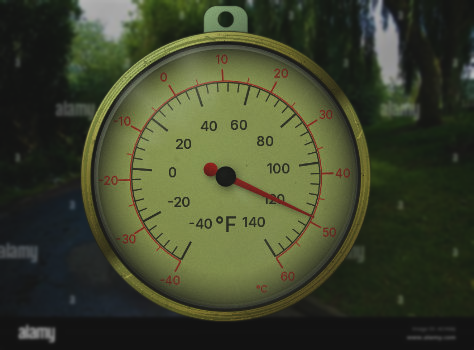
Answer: {"value": 120, "unit": "°F"}
